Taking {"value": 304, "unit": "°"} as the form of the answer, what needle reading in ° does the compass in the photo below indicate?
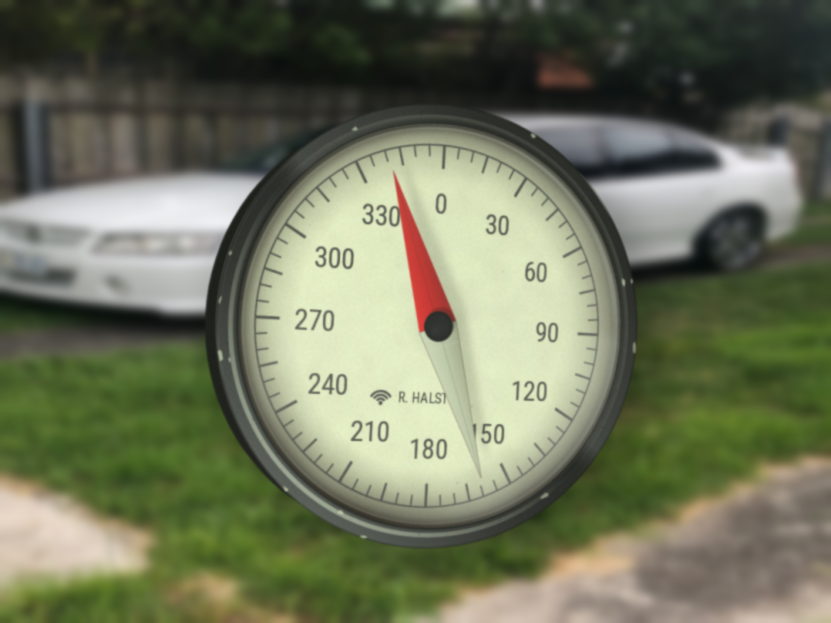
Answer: {"value": 340, "unit": "°"}
